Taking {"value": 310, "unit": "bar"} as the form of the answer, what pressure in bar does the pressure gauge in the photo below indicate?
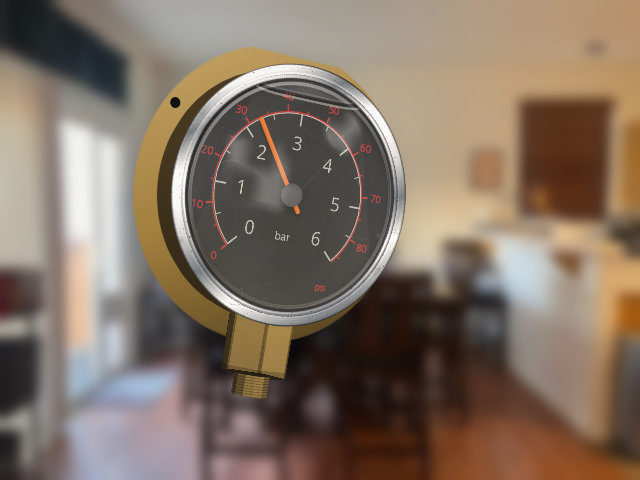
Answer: {"value": 2.25, "unit": "bar"}
